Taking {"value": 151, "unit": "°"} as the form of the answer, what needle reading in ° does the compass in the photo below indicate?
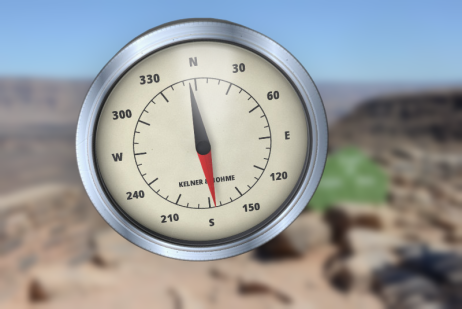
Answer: {"value": 175, "unit": "°"}
